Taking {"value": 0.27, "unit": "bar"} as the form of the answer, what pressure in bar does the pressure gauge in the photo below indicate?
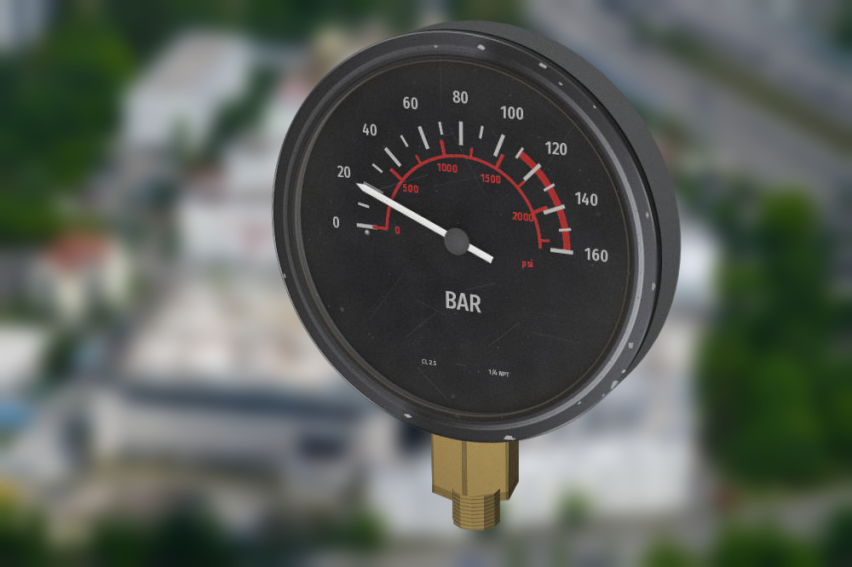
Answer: {"value": 20, "unit": "bar"}
